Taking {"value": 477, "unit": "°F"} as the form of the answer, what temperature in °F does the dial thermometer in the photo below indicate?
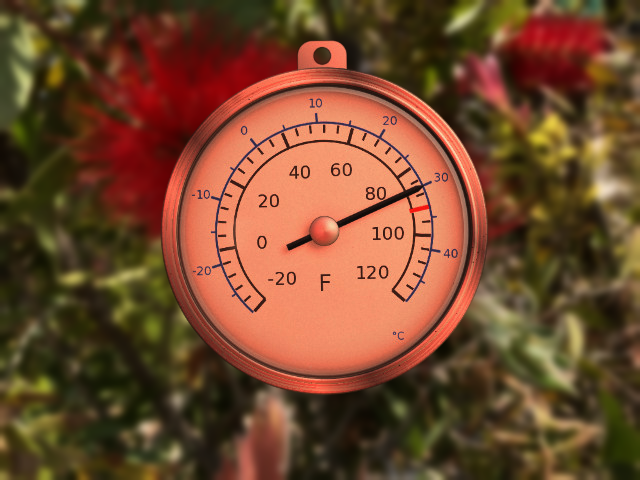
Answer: {"value": 86, "unit": "°F"}
